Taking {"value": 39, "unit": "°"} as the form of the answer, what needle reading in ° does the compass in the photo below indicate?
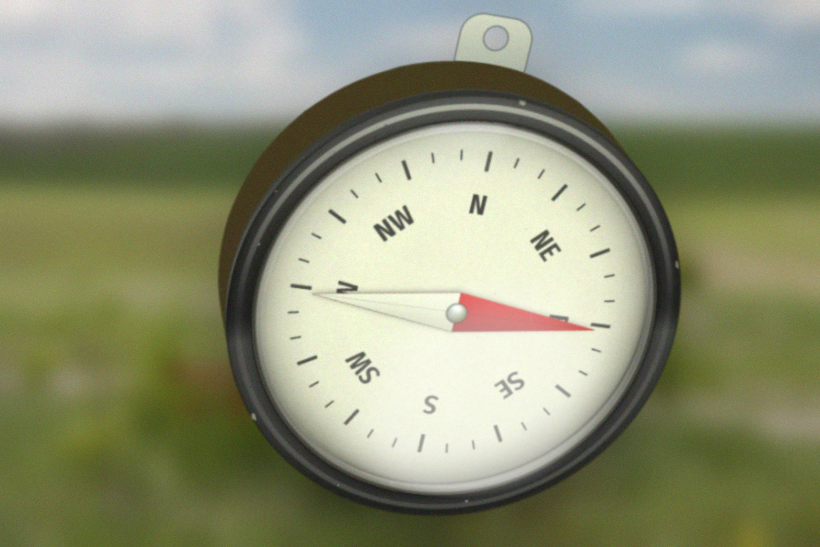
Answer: {"value": 90, "unit": "°"}
